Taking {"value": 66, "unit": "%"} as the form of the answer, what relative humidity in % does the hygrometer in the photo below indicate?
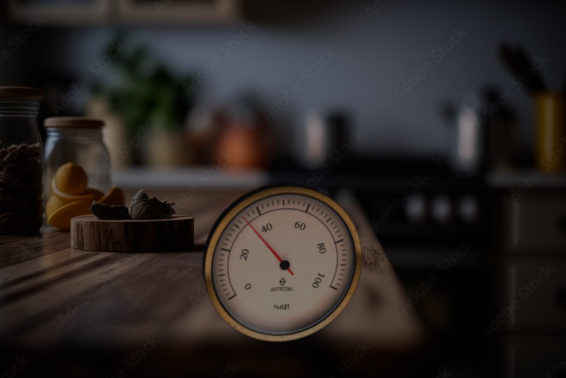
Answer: {"value": 34, "unit": "%"}
